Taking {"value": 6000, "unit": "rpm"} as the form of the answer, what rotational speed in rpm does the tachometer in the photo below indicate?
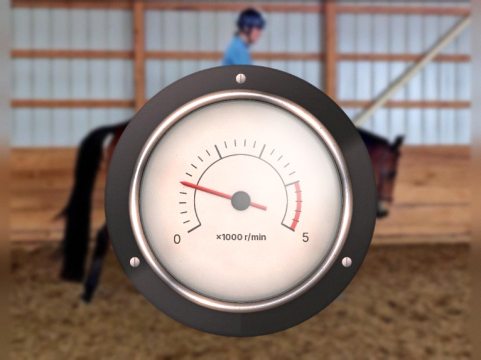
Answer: {"value": 1000, "unit": "rpm"}
